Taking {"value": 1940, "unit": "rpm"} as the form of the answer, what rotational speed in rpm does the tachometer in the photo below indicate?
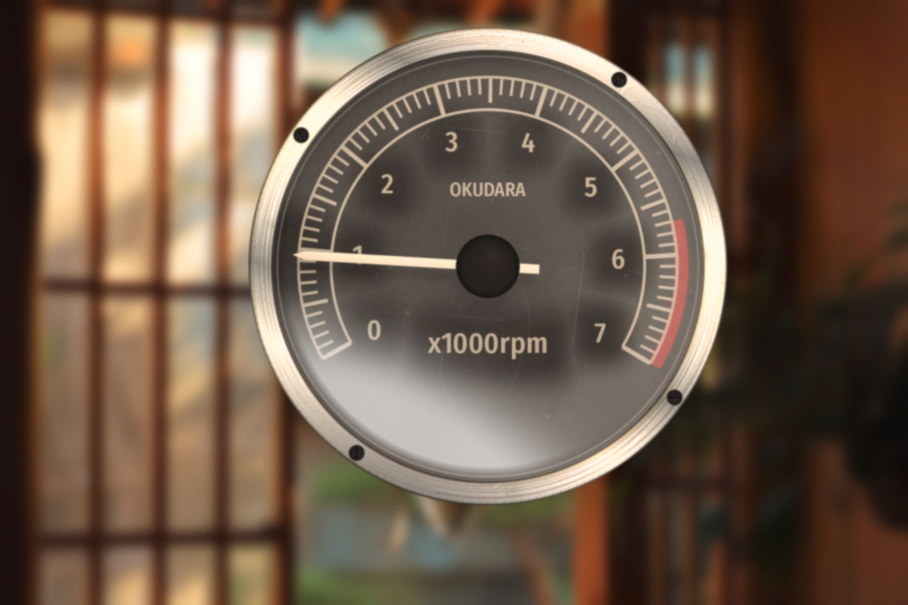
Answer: {"value": 950, "unit": "rpm"}
